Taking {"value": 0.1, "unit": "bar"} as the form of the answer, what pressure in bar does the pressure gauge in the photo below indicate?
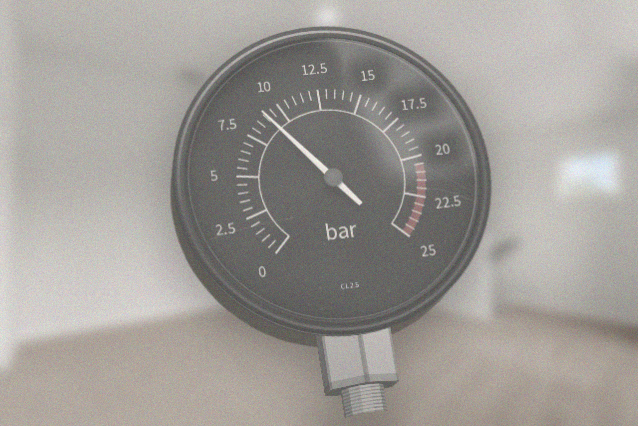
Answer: {"value": 9, "unit": "bar"}
